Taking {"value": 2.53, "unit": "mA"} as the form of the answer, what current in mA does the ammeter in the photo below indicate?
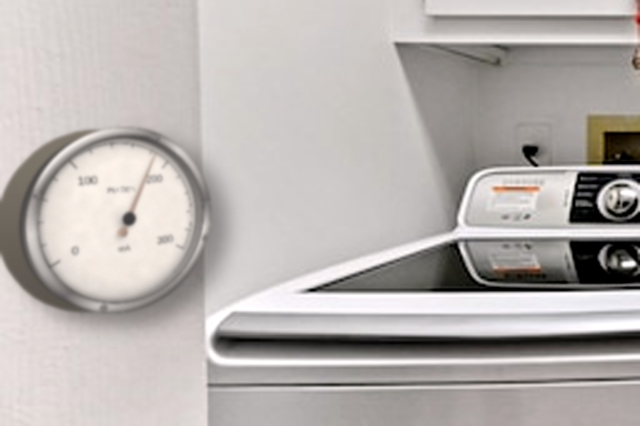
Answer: {"value": 180, "unit": "mA"}
